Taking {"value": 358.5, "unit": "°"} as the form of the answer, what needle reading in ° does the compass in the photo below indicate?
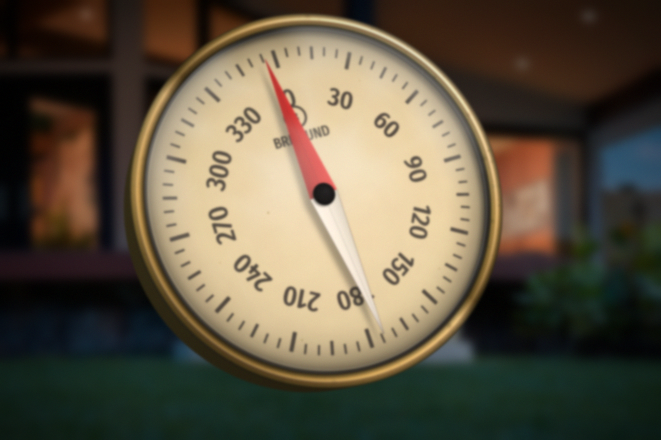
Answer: {"value": 355, "unit": "°"}
